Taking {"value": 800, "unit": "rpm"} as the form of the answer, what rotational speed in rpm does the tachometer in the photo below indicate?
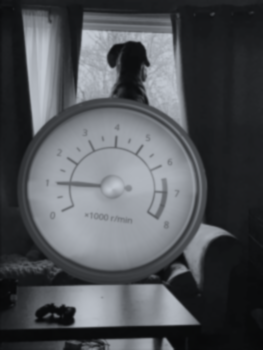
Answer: {"value": 1000, "unit": "rpm"}
